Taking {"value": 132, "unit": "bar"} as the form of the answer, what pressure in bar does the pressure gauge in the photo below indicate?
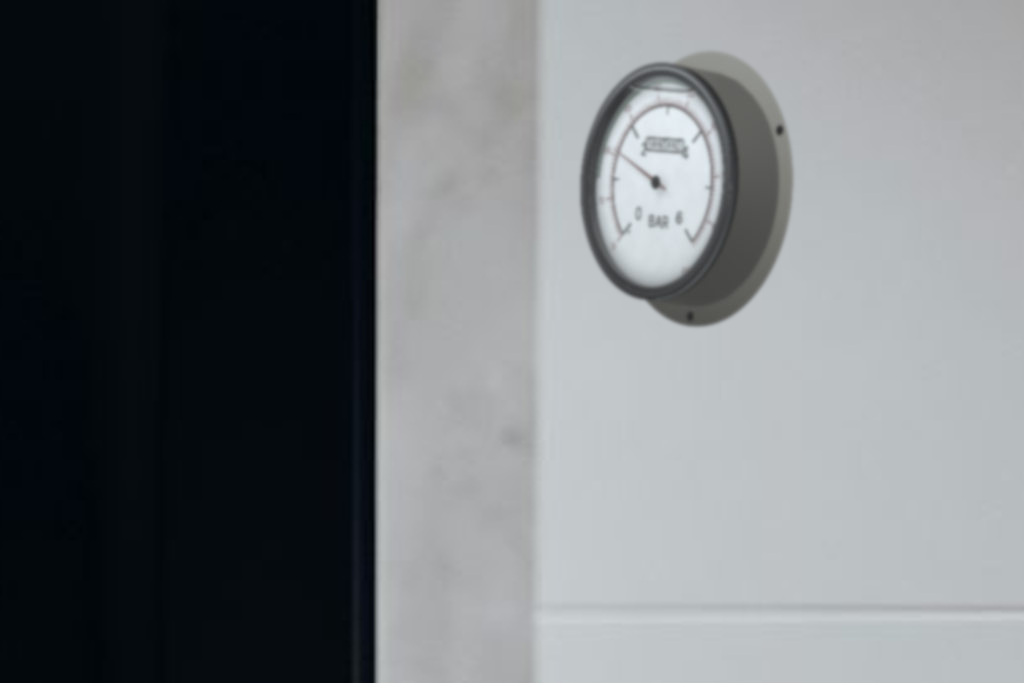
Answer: {"value": 1.5, "unit": "bar"}
